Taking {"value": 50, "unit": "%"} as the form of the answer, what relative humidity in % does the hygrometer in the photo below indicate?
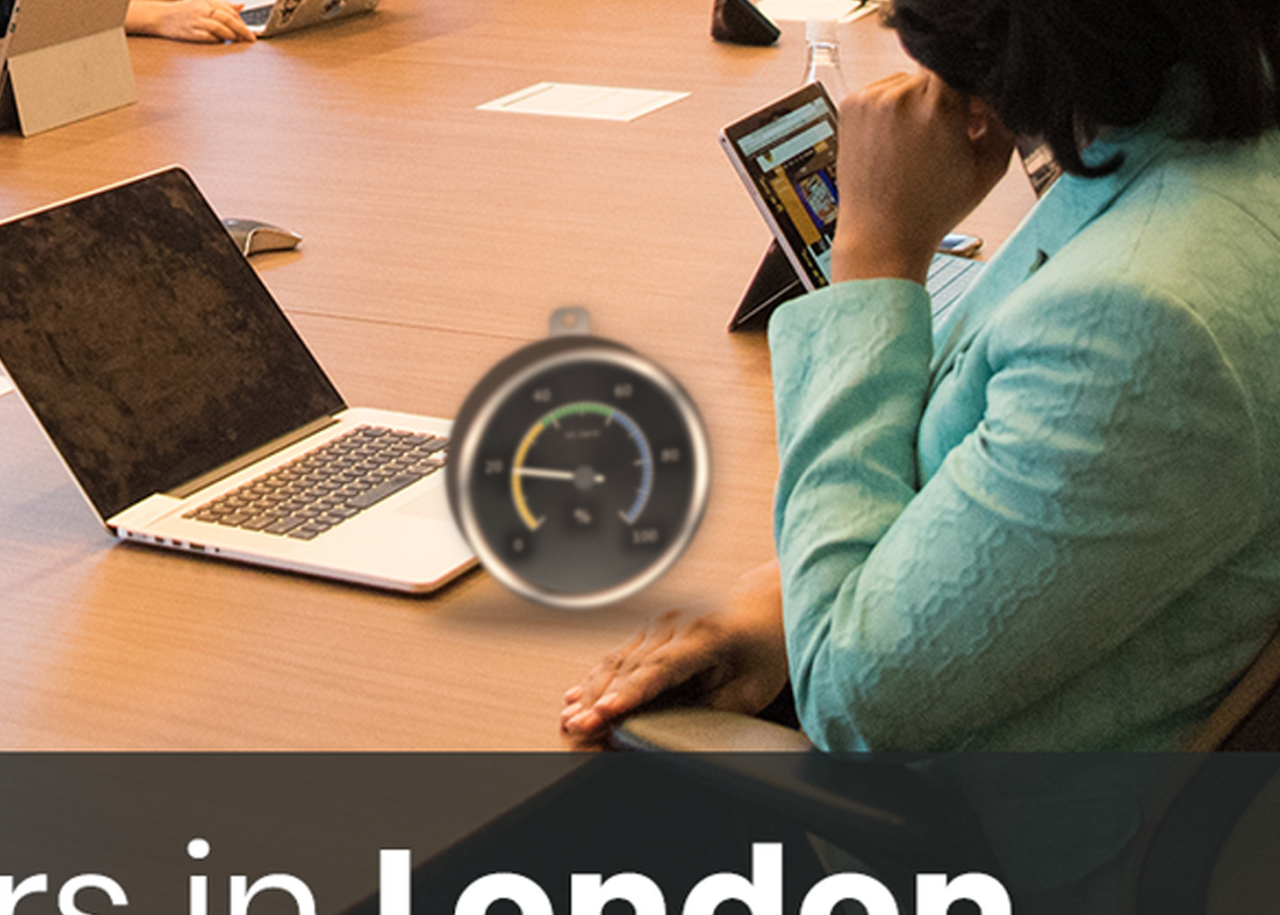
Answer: {"value": 20, "unit": "%"}
